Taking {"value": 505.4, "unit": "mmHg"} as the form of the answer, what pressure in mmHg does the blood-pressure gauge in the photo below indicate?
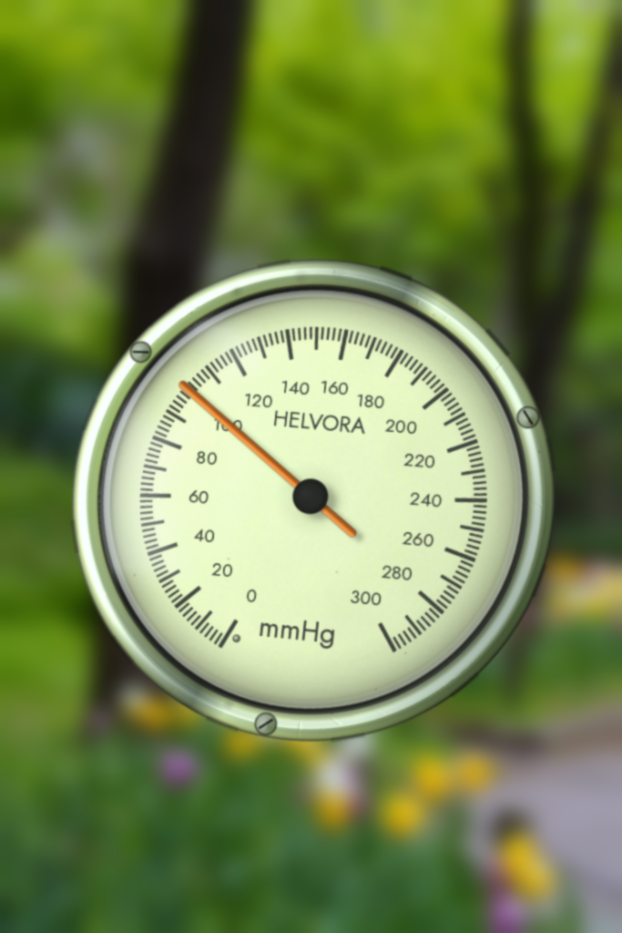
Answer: {"value": 100, "unit": "mmHg"}
